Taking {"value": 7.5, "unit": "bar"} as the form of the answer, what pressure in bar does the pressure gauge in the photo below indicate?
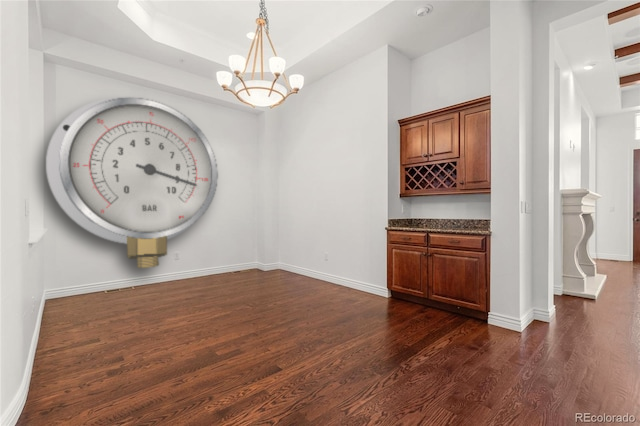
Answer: {"value": 9, "unit": "bar"}
